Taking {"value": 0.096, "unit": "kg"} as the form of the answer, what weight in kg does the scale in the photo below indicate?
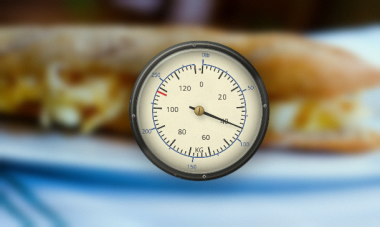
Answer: {"value": 40, "unit": "kg"}
